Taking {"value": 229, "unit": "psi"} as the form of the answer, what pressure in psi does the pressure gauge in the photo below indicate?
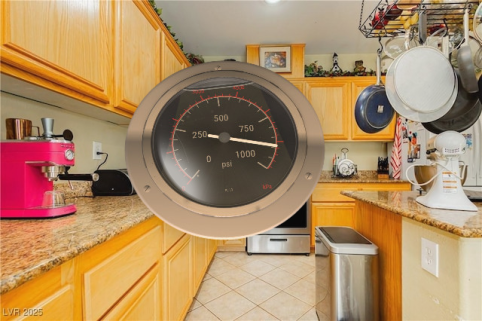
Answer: {"value": 900, "unit": "psi"}
